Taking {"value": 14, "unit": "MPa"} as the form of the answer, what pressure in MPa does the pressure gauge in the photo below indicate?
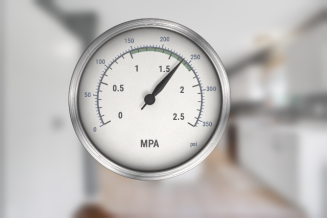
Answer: {"value": 1.65, "unit": "MPa"}
